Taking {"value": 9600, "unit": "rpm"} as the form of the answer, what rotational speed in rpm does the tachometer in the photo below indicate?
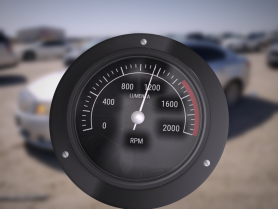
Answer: {"value": 1150, "unit": "rpm"}
